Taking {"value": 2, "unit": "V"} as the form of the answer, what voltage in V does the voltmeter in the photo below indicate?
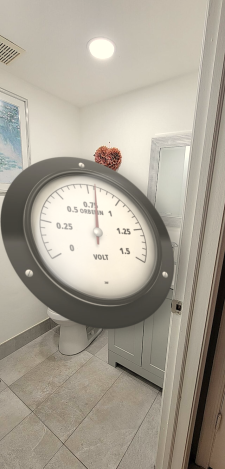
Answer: {"value": 0.8, "unit": "V"}
